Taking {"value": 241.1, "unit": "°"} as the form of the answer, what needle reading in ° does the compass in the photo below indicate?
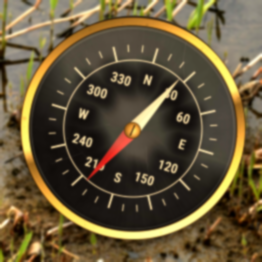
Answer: {"value": 205, "unit": "°"}
